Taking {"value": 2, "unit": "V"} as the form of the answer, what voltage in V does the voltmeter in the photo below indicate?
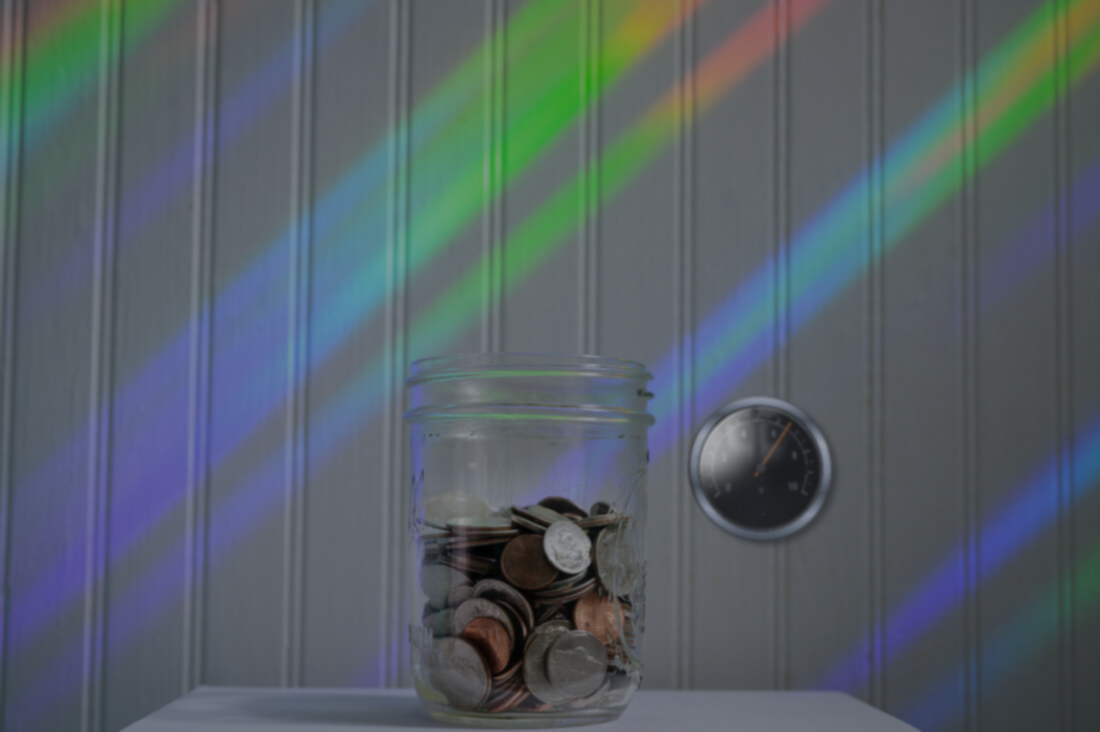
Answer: {"value": 6.5, "unit": "V"}
